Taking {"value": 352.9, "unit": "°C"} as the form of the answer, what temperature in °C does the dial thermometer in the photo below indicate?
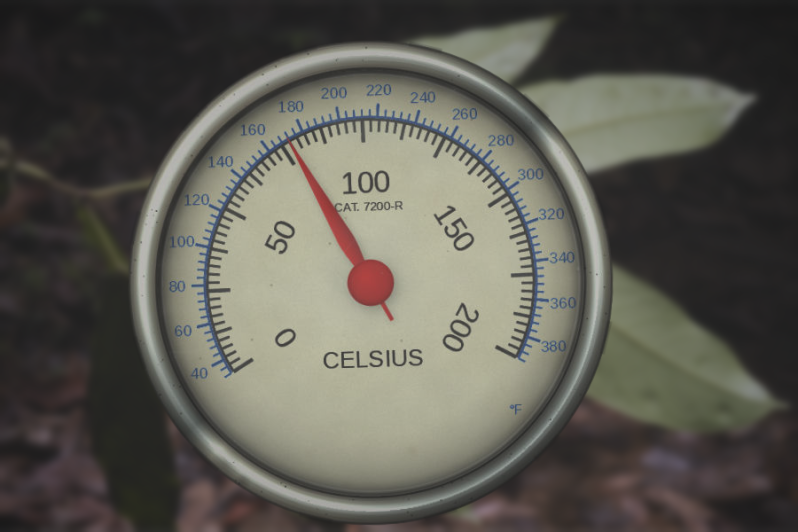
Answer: {"value": 77.5, "unit": "°C"}
